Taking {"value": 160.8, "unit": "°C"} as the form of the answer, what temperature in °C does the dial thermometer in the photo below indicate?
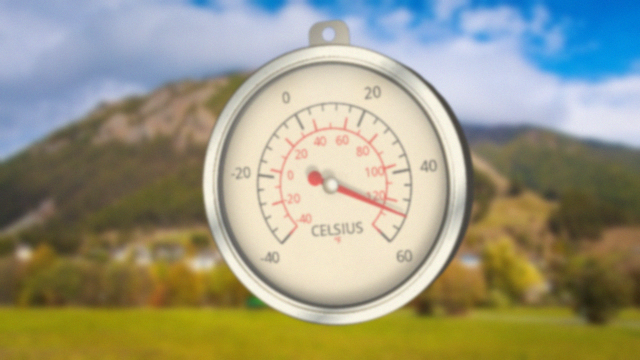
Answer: {"value": 52, "unit": "°C"}
